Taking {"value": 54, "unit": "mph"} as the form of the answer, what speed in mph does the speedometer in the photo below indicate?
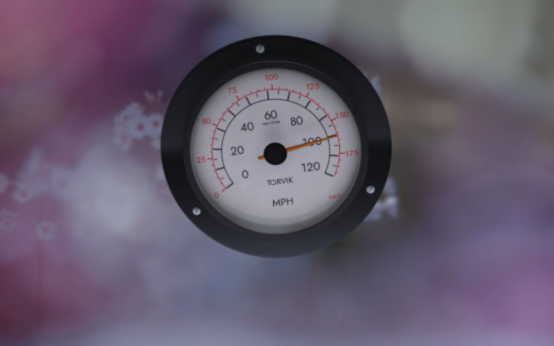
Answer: {"value": 100, "unit": "mph"}
